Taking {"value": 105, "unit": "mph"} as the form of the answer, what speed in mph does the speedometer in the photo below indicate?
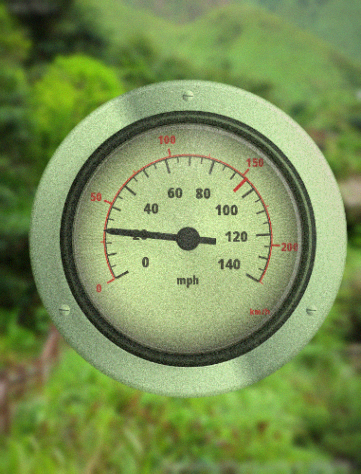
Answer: {"value": 20, "unit": "mph"}
